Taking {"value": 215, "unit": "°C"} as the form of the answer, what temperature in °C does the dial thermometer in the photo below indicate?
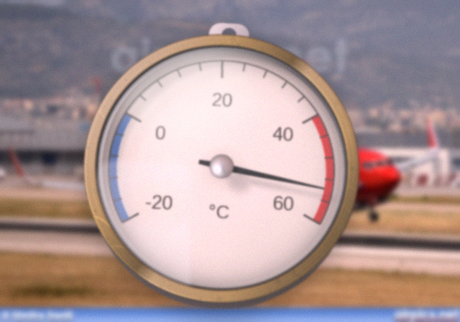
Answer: {"value": 54, "unit": "°C"}
